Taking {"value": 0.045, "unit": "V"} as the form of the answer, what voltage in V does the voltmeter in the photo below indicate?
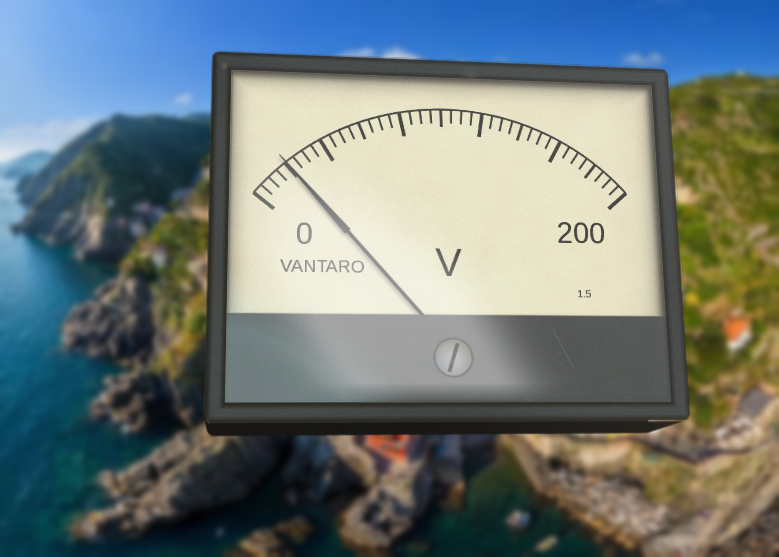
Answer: {"value": 20, "unit": "V"}
